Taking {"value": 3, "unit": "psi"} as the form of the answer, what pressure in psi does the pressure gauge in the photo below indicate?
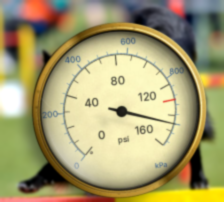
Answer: {"value": 145, "unit": "psi"}
